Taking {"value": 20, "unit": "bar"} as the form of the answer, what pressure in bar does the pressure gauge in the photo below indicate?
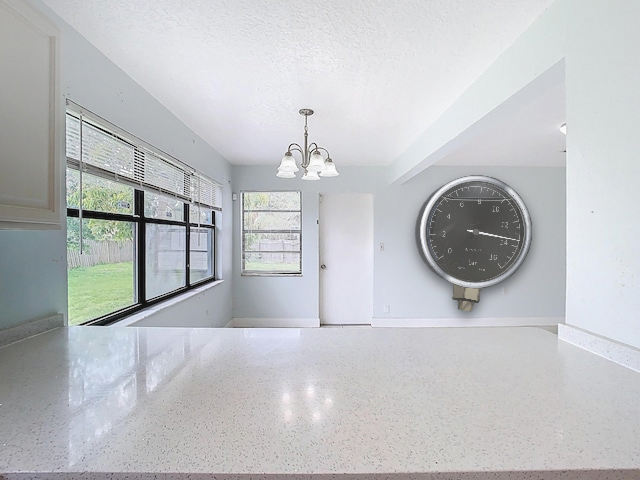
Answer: {"value": 13.5, "unit": "bar"}
